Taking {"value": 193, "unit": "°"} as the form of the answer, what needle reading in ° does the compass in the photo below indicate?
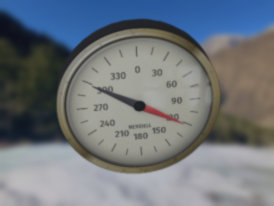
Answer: {"value": 120, "unit": "°"}
